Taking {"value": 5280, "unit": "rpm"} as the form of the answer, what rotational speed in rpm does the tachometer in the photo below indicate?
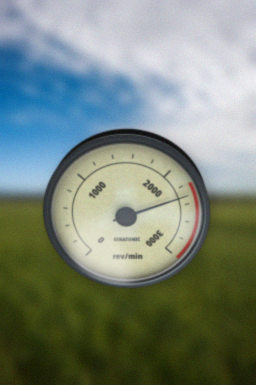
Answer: {"value": 2300, "unit": "rpm"}
